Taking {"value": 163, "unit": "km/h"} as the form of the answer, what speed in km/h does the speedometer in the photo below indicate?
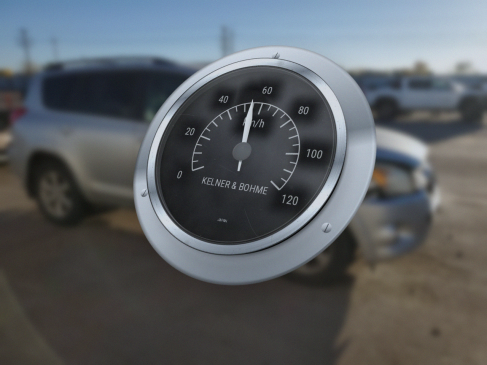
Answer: {"value": 55, "unit": "km/h"}
